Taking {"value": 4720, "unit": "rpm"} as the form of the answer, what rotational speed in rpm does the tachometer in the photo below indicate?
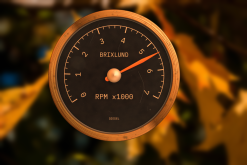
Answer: {"value": 5400, "unit": "rpm"}
